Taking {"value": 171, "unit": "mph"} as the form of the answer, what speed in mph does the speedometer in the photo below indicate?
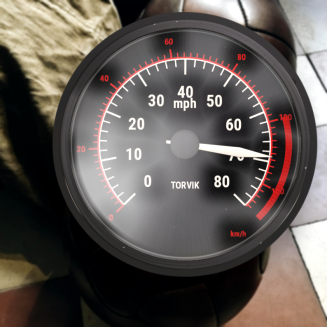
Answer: {"value": 69, "unit": "mph"}
